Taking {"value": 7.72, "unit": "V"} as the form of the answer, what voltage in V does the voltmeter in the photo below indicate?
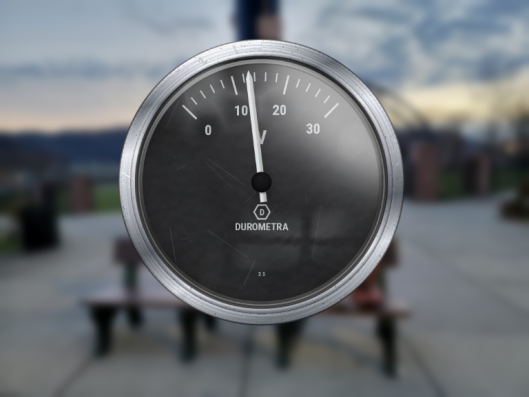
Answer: {"value": 13, "unit": "V"}
